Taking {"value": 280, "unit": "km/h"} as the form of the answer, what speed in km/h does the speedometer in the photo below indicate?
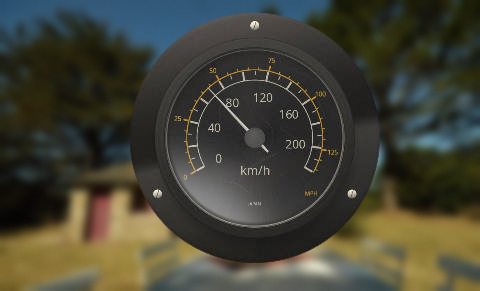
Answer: {"value": 70, "unit": "km/h"}
